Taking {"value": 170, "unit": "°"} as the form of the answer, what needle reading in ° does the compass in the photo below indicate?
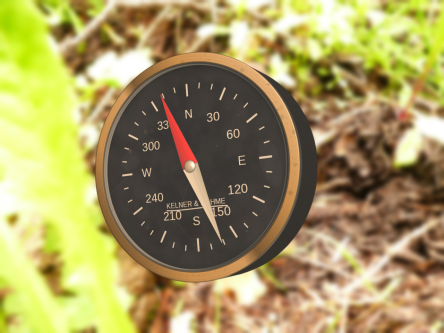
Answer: {"value": 340, "unit": "°"}
